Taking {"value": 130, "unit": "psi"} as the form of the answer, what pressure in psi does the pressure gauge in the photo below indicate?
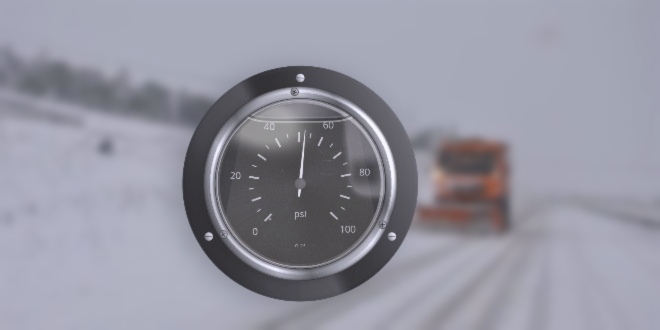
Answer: {"value": 52.5, "unit": "psi"}
